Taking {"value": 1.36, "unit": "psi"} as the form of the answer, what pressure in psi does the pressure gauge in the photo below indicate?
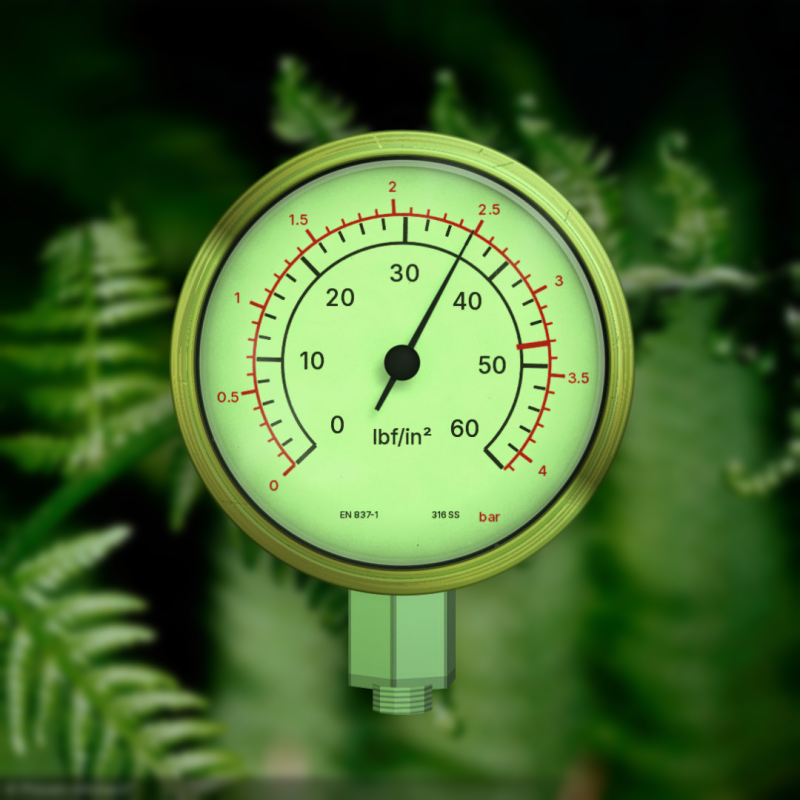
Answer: {"value": 36, "unit": "psi"}
